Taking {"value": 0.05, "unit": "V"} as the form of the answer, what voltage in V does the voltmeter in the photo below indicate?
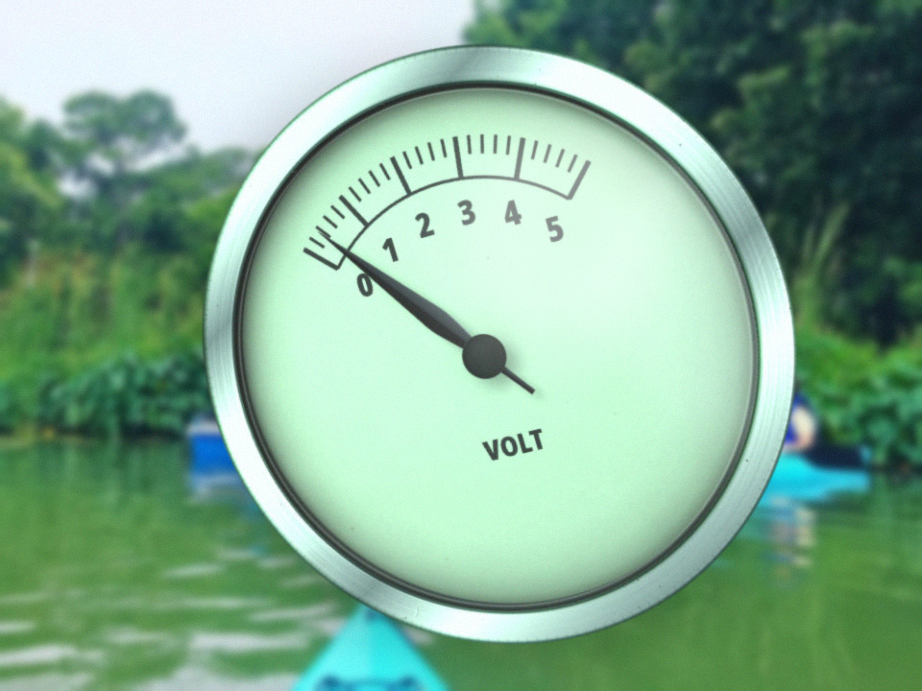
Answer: {"value": 0.4, "unit": "V"}
